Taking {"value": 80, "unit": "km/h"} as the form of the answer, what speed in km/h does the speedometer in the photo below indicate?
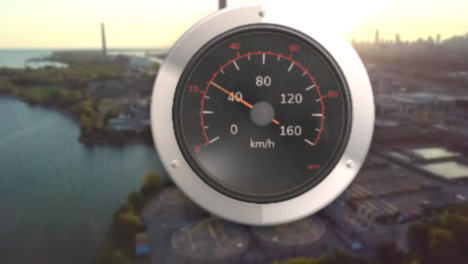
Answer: {"value": 40, "unit": "km/h"}
